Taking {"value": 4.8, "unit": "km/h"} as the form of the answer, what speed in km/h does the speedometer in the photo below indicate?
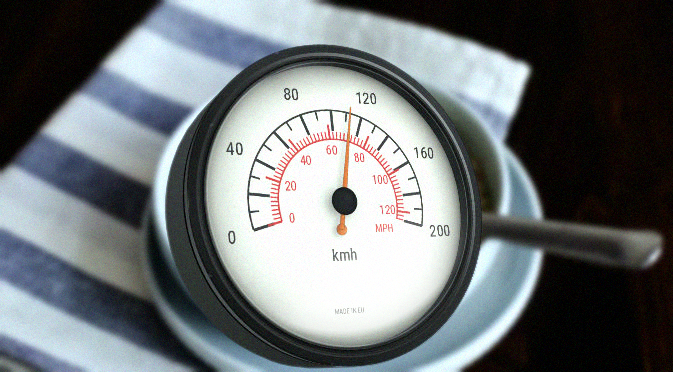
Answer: {"value": 110, "unit": "km/h"}
